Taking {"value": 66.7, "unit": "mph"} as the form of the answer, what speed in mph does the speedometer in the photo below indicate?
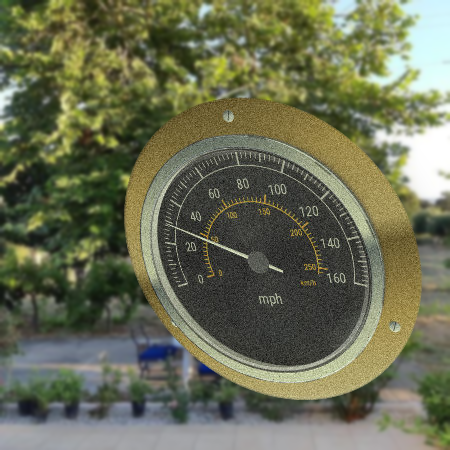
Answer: {"value": 30, "unit": "mph"}
